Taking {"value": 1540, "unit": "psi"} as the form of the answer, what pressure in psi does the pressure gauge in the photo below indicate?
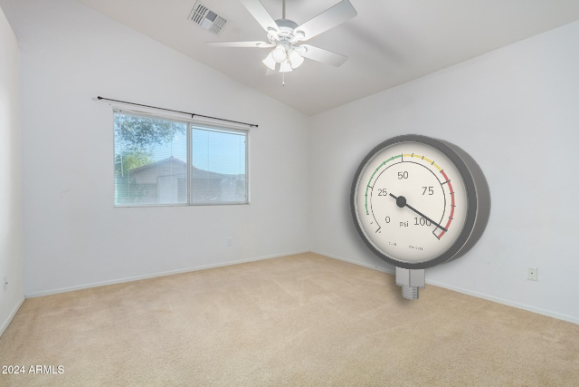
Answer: {"value": 95, "unit": "psi"}
